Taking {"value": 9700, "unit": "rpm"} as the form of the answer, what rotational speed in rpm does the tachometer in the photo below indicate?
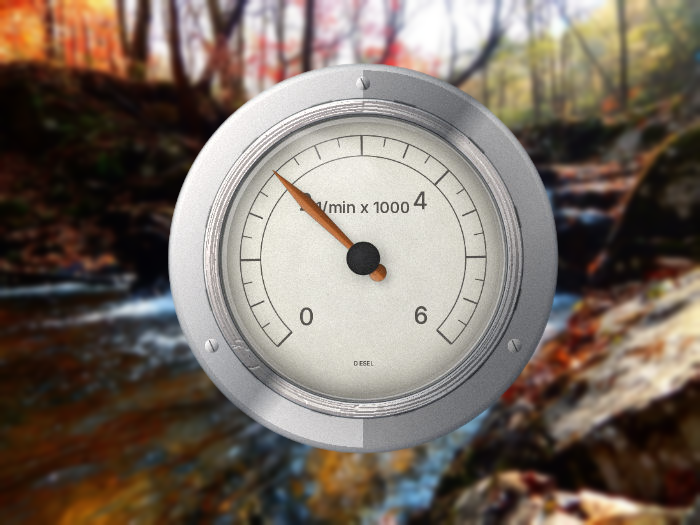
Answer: {"value": 2000, "unit": "rpm"}
